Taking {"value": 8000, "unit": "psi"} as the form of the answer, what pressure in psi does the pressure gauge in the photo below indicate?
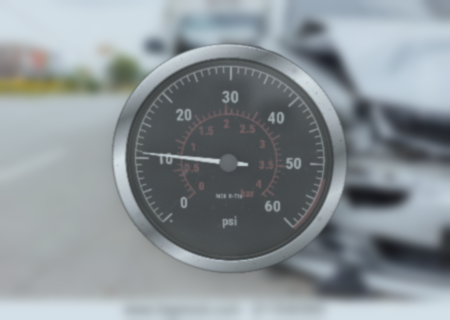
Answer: {"value": 11, "unit": "psi"}
